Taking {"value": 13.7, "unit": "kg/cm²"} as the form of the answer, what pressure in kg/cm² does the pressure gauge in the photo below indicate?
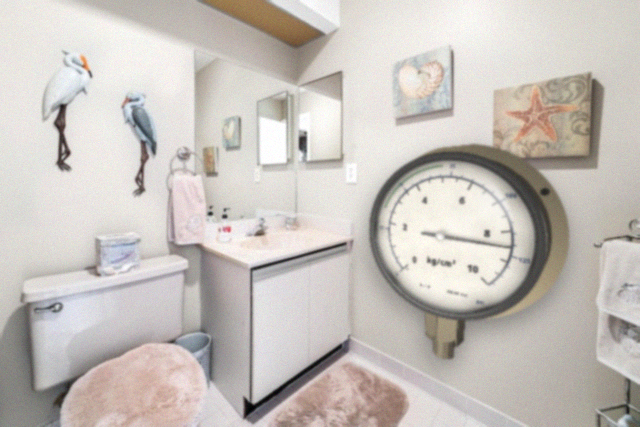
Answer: {"value": 8.5, "unit": "kg/cm²"}
